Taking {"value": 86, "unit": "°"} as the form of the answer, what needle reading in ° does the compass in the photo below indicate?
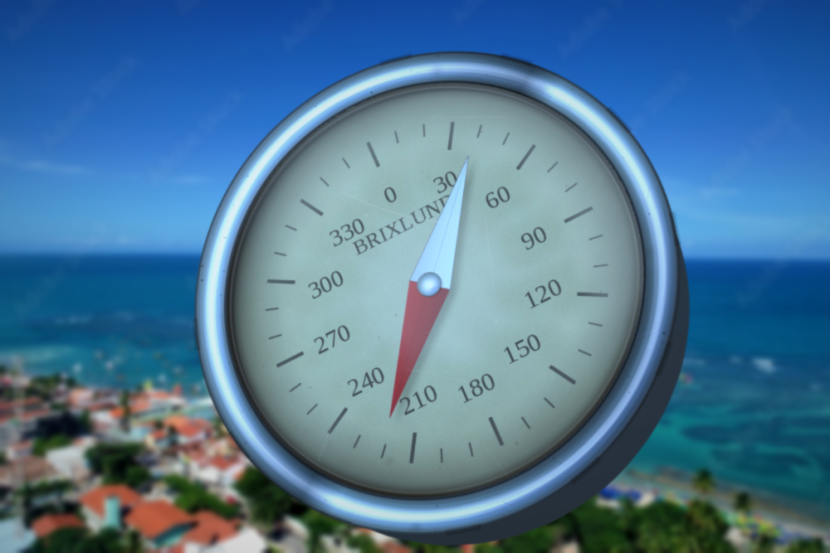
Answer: {"value": 220, "unit": "°"}
